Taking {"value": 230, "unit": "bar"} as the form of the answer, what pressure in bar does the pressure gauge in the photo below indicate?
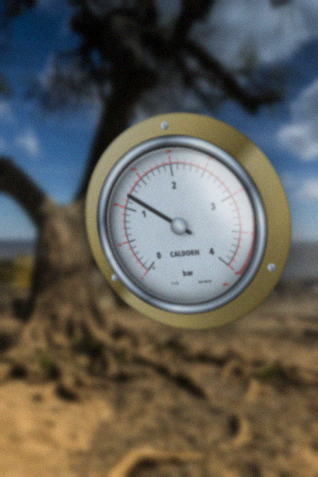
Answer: {"value": 1.2, "unit": "bar"}
